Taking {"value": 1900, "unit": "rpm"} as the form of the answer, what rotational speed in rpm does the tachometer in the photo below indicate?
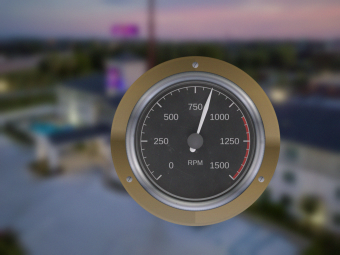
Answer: {"value": 850, "unit": "rpm"}
